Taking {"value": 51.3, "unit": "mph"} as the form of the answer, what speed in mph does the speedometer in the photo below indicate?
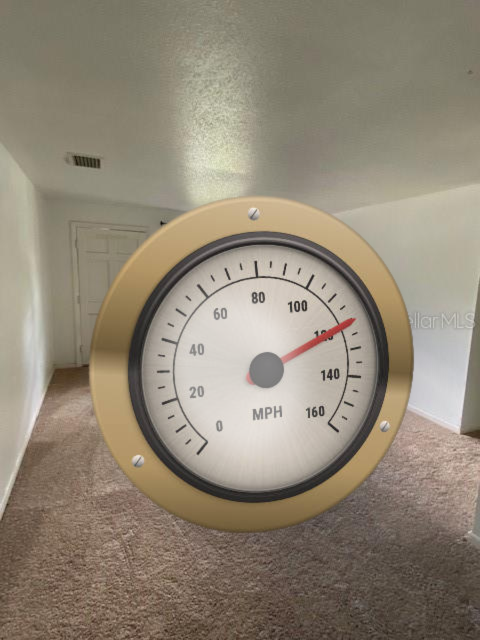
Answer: {"value": 120, "unit": "mph"}
